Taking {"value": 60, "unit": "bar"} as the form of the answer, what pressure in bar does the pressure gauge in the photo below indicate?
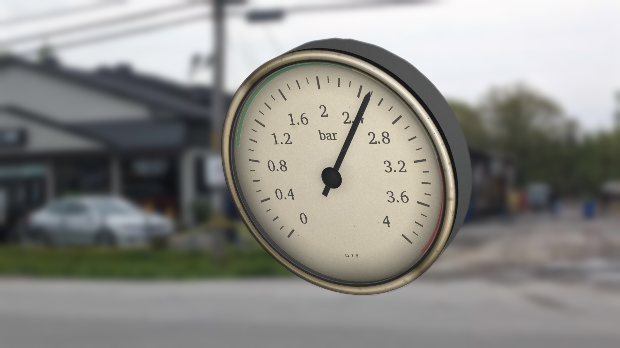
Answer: {"value": 2.5, "unit": "bar"}
